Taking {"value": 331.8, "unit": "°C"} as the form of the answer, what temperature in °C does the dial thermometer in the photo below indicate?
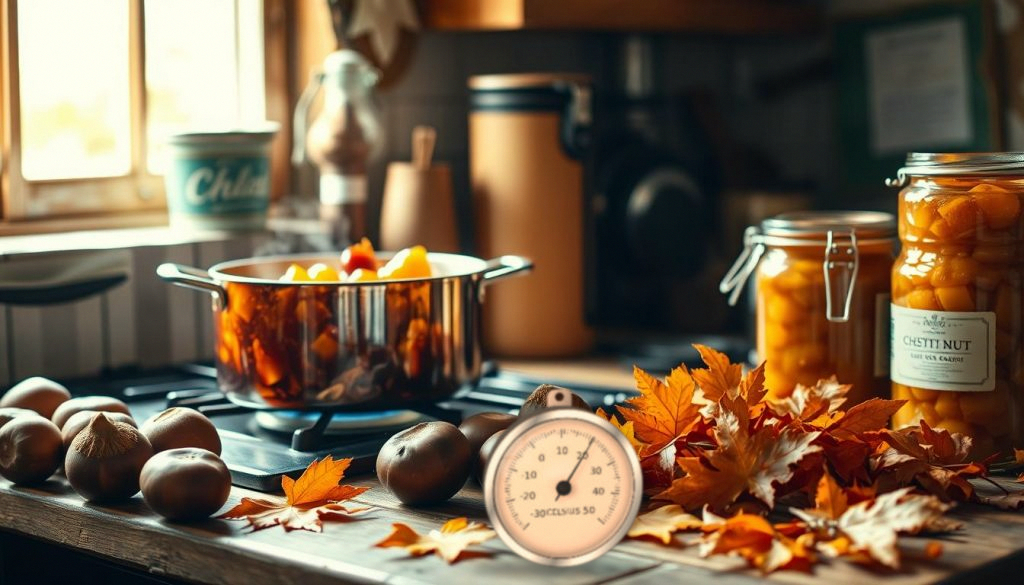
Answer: {"value": 20, "unit": "°C"}
